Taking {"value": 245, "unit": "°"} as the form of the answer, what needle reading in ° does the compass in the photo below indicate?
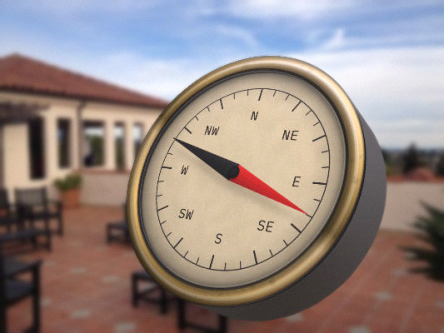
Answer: {"value": 110, "unit": "°"}
